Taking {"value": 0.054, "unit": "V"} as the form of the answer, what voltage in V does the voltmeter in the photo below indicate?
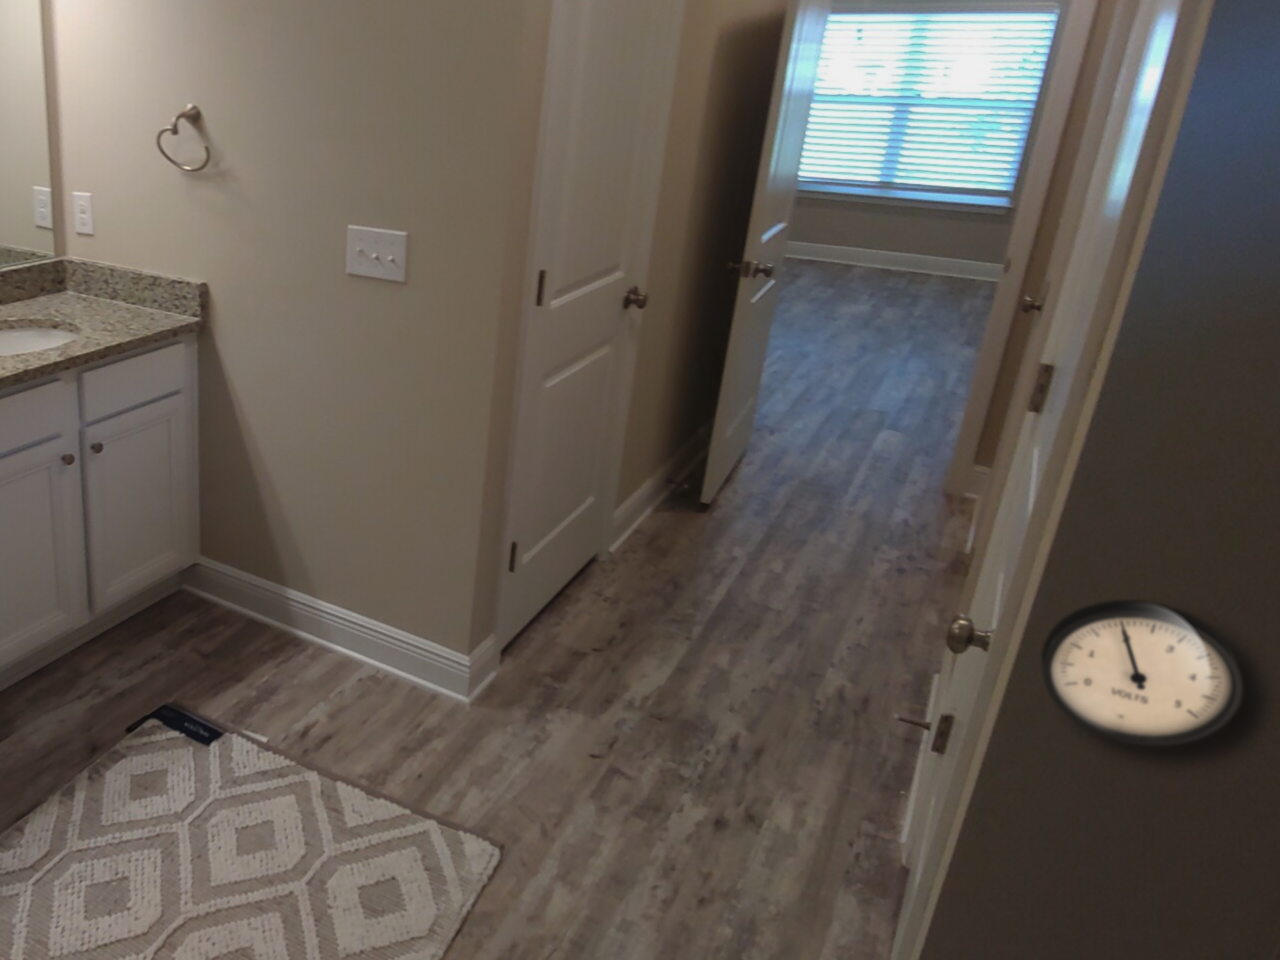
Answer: {"value": 2, "unit": "V"}
